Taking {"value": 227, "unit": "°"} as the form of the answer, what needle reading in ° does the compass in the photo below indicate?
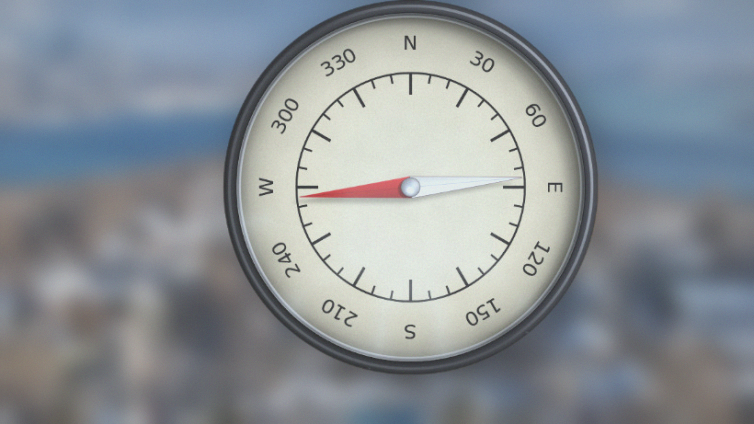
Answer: {"value": 265, "unit": "°"}
